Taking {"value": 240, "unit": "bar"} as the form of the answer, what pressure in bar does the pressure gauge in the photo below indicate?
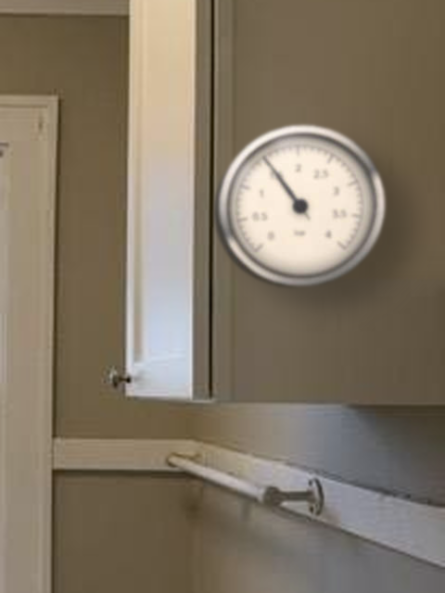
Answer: {"value": 1.5, "unit": "bar"}
